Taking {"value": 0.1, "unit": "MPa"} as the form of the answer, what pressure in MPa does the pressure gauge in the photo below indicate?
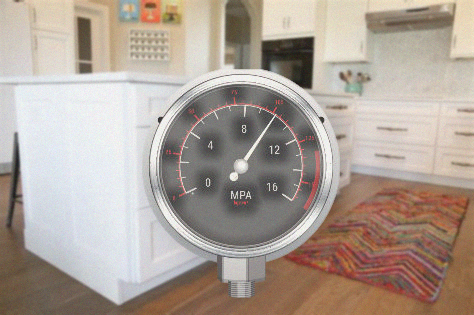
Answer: {"value": 10, "unit": "MPa"}
